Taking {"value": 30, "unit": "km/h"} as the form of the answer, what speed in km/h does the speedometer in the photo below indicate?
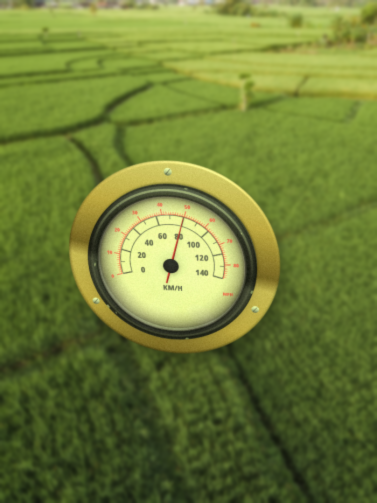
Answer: {"value": 80, "unit": "km/h"}
